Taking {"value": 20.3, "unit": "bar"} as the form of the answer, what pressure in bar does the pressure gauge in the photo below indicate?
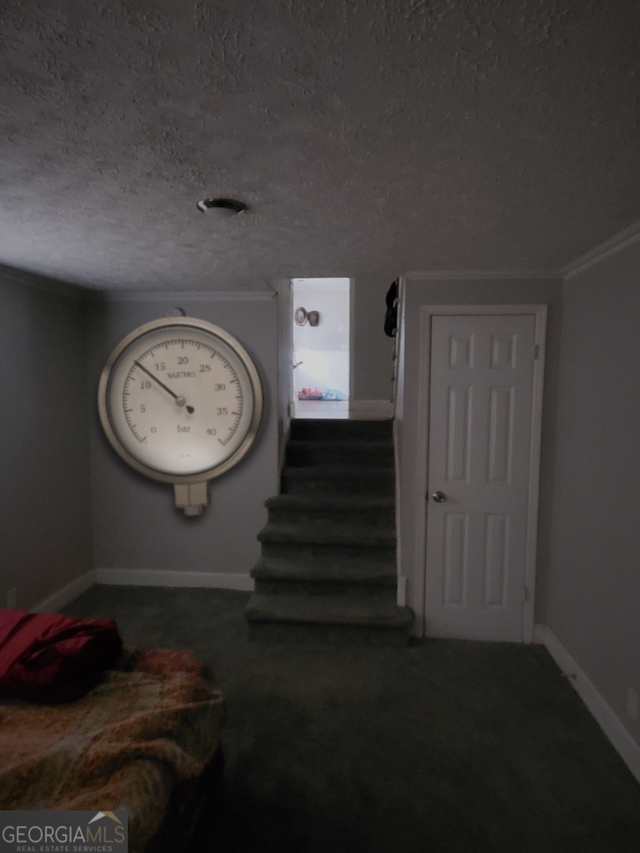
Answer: {"value": 12.5, "unit": "bar"}
